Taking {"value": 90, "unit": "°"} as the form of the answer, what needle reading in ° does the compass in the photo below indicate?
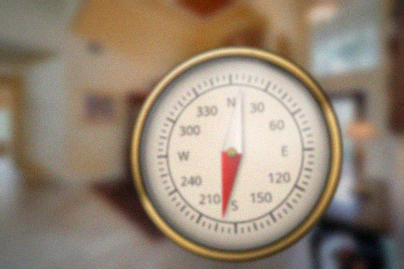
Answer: {"value": 190, "unit": "°"}
